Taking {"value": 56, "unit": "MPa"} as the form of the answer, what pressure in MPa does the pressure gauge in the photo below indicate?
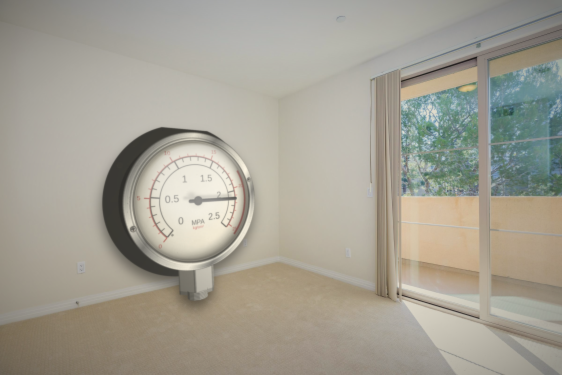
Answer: {"value": 2.1, "unit": "MPa"}
